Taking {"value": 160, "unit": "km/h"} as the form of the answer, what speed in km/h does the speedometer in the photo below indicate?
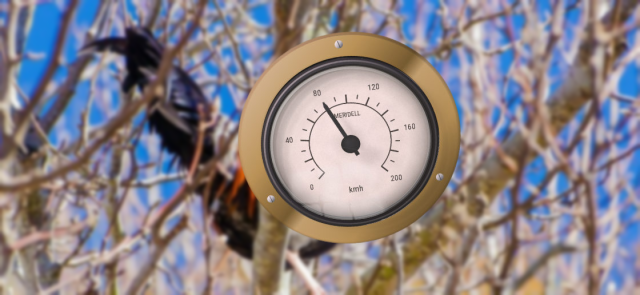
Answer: {"value": 80, "unit": "km/h"}
